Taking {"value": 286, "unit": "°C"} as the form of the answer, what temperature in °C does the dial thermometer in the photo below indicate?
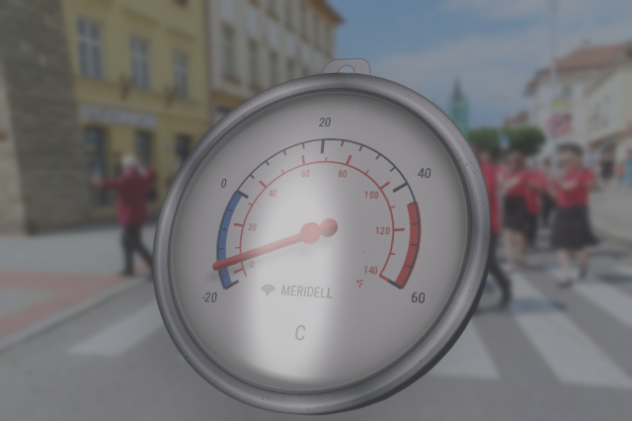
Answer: {"value": -16, "unit": "°C"}
